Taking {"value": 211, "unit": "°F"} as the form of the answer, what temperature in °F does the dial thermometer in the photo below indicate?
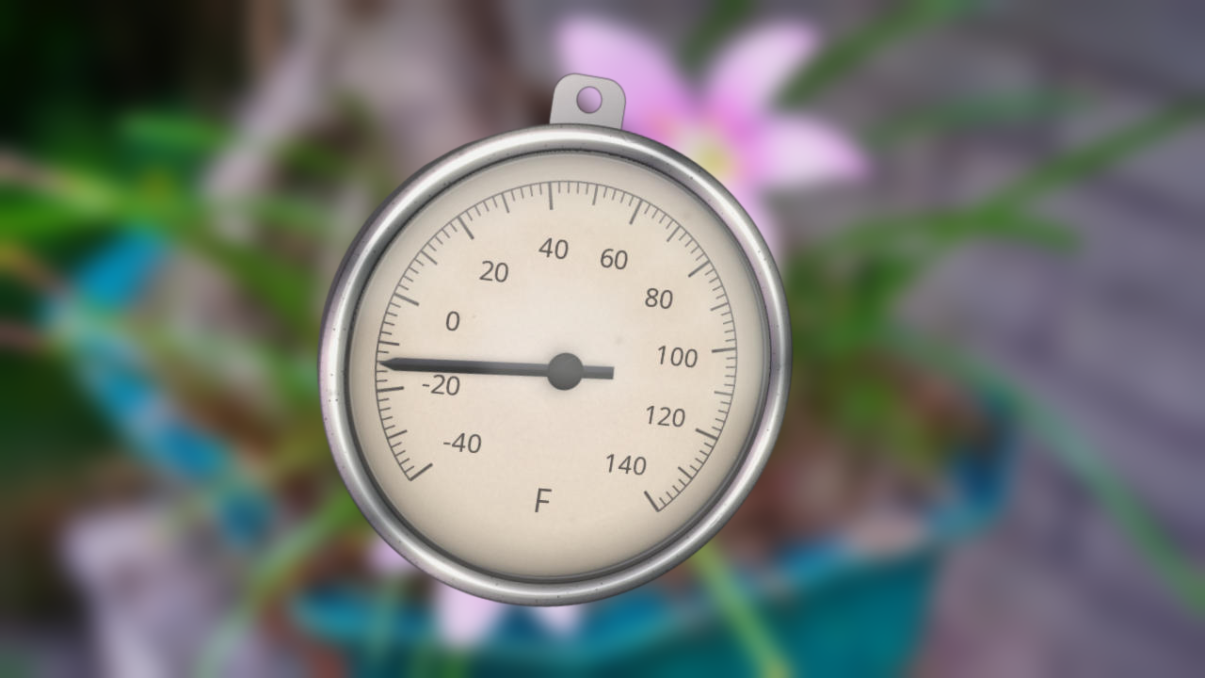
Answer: {"value": -14, "unit": "°F"}
